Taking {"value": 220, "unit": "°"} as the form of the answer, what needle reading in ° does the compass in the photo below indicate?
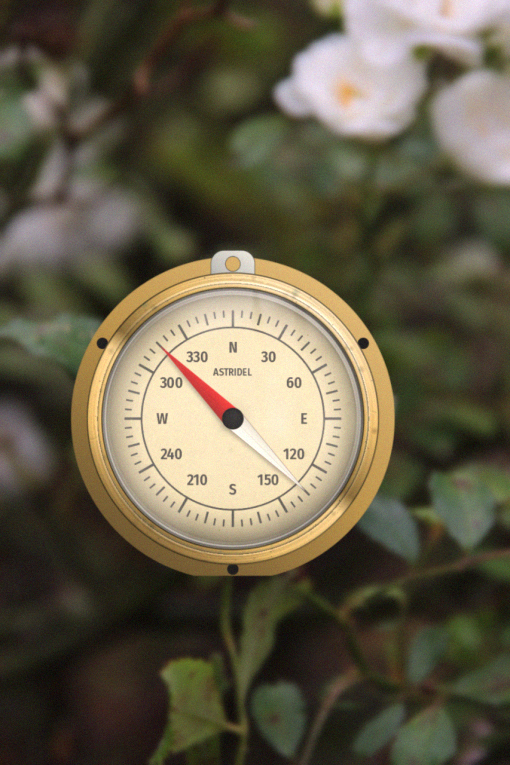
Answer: {"value": 315, "unit": "°"}
